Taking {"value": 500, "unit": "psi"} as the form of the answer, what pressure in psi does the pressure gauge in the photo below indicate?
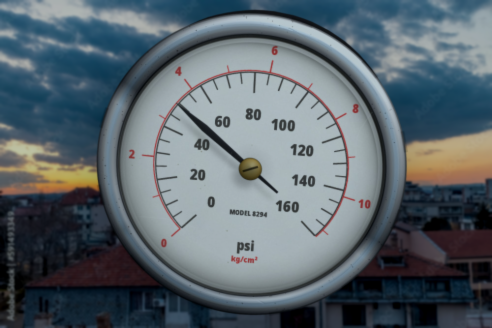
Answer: {"value": 50, "unit": "psi"}
